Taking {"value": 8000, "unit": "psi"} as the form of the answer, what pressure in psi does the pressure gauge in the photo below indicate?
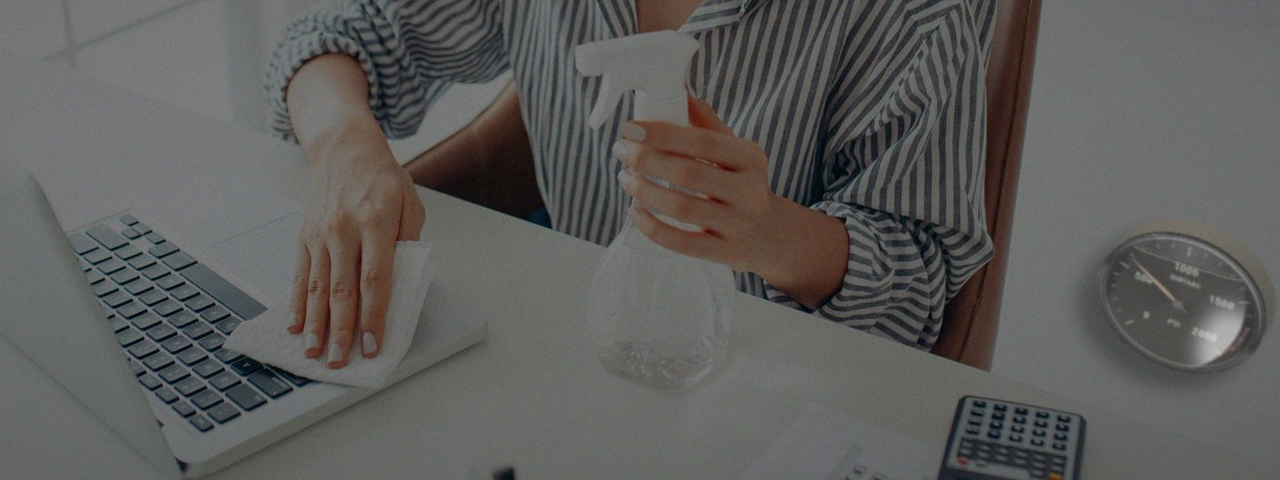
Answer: {"value": 600, "unit": "psi"}
